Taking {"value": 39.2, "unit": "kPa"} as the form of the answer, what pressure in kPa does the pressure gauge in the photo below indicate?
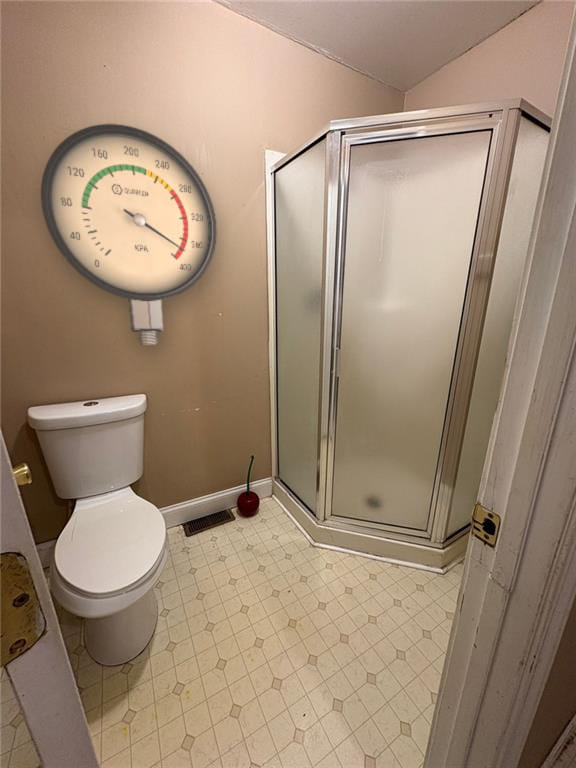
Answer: {"value": 380, "unit": "kPa"}
